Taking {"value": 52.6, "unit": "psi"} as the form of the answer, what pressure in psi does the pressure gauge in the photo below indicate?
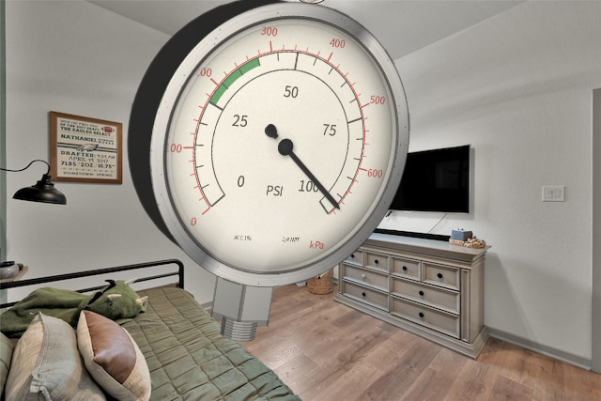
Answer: {"value": 97.5, "unit": "psi"}
